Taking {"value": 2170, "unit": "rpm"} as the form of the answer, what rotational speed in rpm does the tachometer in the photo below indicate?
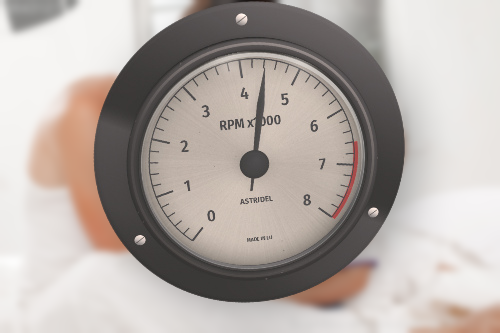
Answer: {"value": 4400, "unit": "rpm"}
